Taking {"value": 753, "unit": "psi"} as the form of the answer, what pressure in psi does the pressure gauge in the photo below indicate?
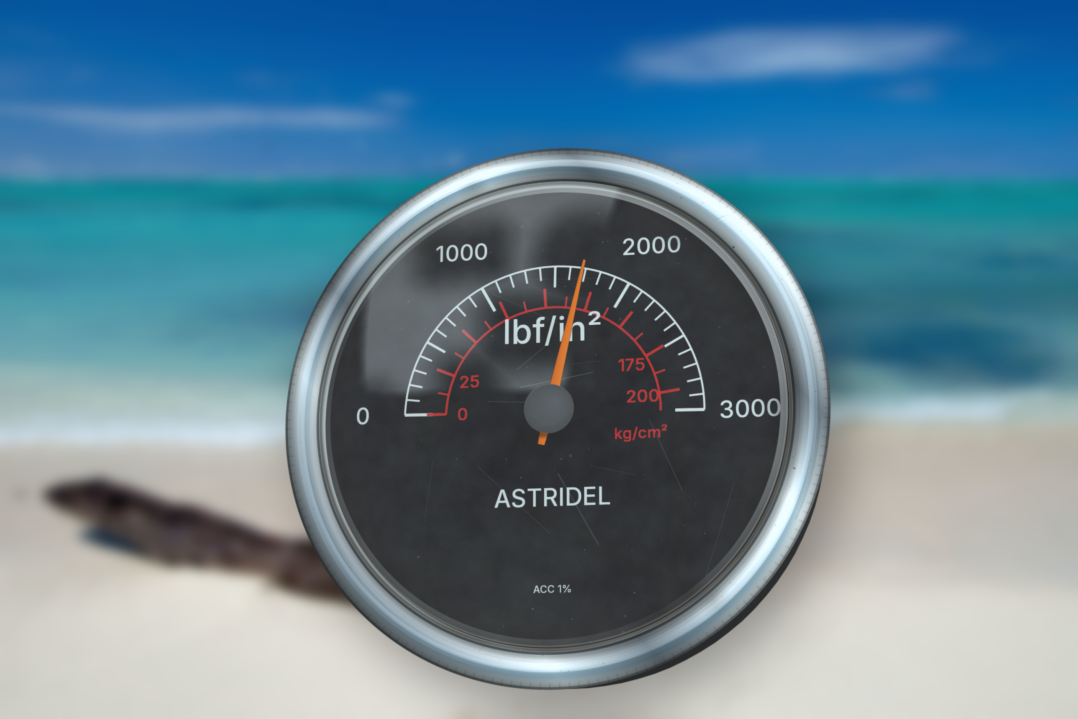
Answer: {"value": 1700, "unit": "psi"}
